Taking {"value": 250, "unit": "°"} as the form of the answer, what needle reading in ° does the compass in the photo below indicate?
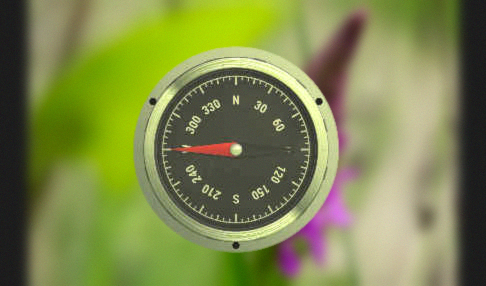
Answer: {"value": 270, "unit": "°"}
